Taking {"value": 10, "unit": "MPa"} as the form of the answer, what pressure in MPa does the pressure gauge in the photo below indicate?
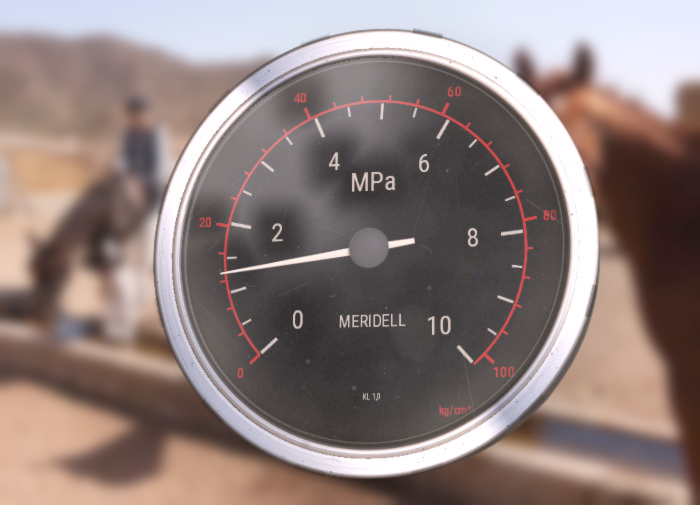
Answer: {"value": 1.25, "unit": "MPa"}
